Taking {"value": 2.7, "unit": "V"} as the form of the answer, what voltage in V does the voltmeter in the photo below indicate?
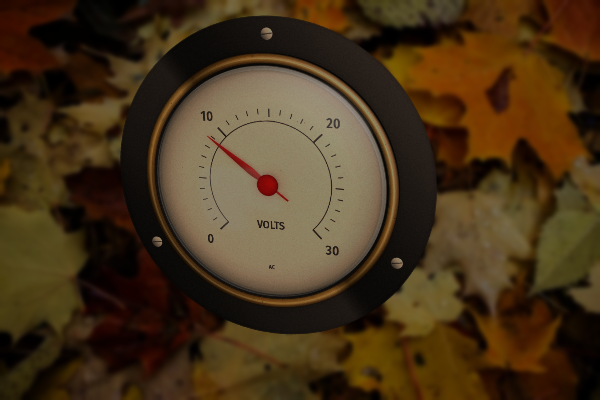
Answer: {"value": 9, "unit": "V"}
